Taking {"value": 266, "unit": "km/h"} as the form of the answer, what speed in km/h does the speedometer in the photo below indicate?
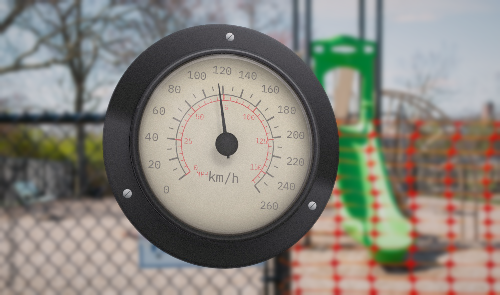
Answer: {"value": 115, "unit": "km/h"}
